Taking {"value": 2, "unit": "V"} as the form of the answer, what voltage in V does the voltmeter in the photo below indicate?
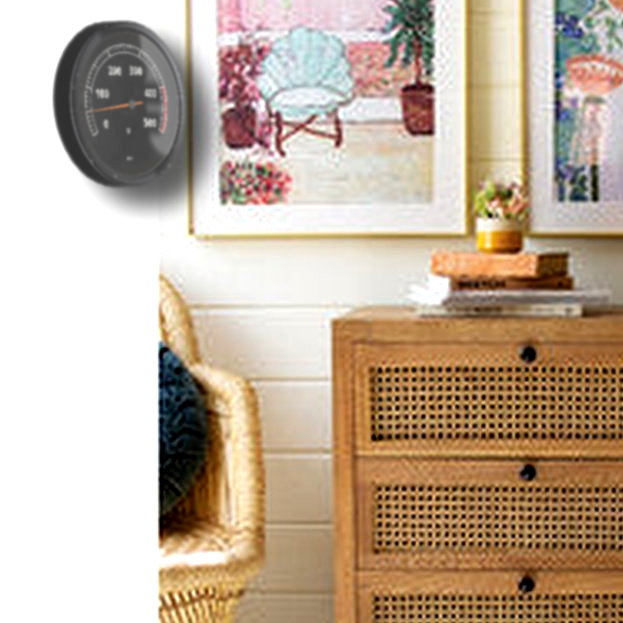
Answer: {"value": 50, "unit": "V"}
